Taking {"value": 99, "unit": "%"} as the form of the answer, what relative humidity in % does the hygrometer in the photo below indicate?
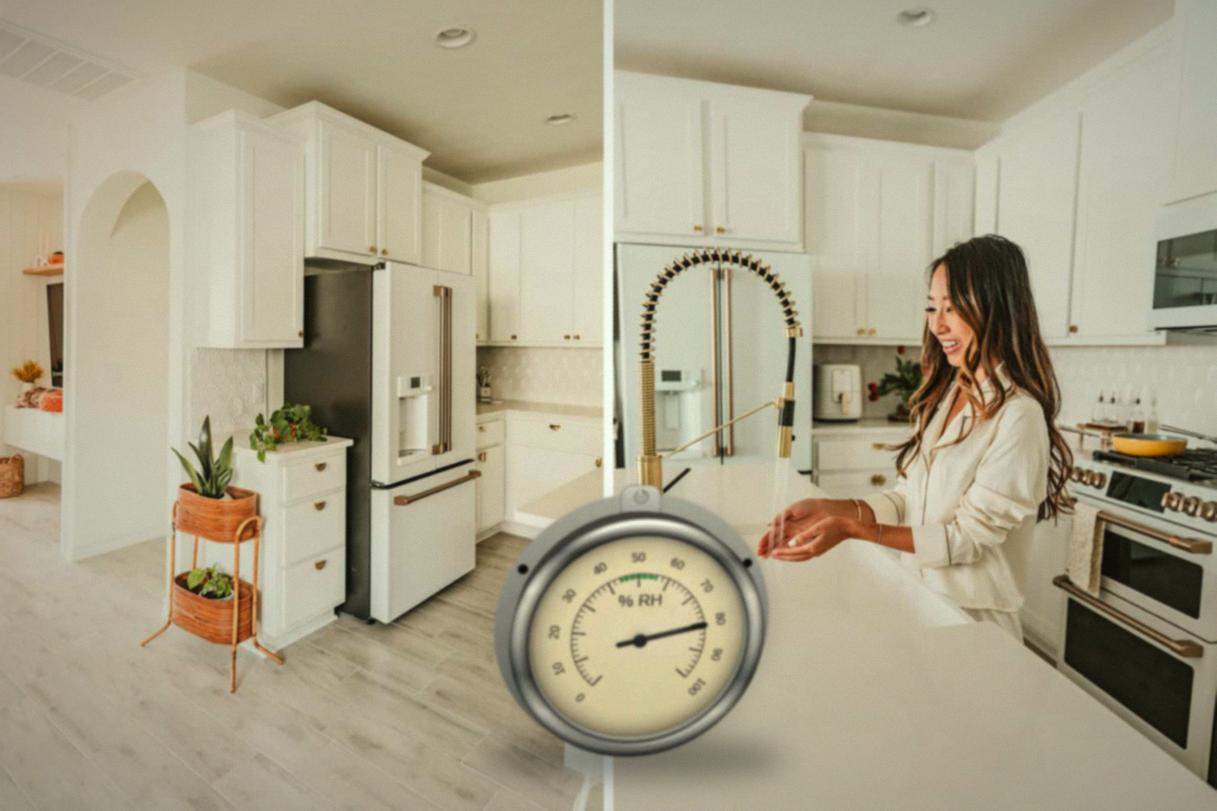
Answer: {"value": 80, "unit": "%"}
